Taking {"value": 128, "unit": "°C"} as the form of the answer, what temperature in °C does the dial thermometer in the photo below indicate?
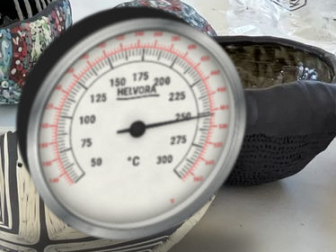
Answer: {"value": 250, "unit": "°C"}
